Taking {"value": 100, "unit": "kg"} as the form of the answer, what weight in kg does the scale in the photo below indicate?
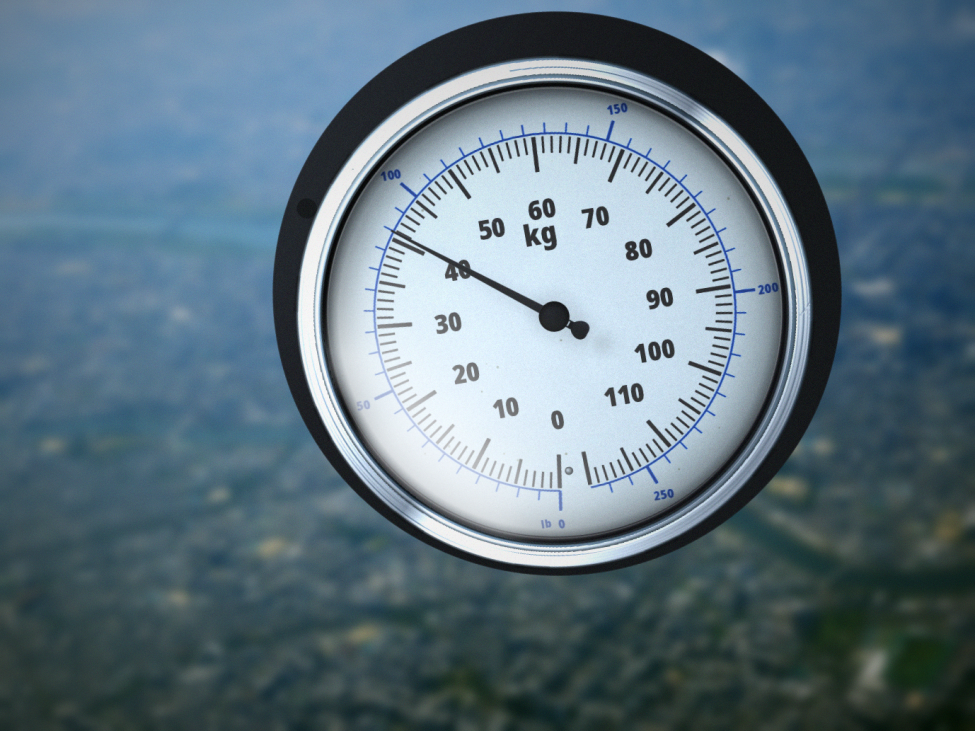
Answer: {"value": 41, "unit": "kg"}
